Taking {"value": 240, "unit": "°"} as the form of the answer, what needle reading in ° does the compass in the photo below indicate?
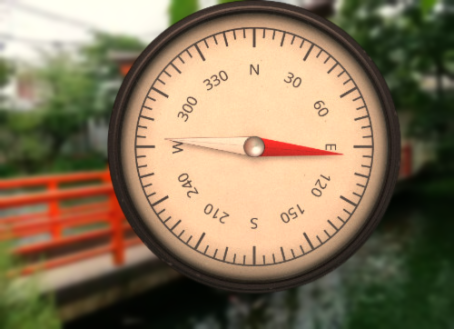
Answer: {"value": 95, "unit": "°"}
